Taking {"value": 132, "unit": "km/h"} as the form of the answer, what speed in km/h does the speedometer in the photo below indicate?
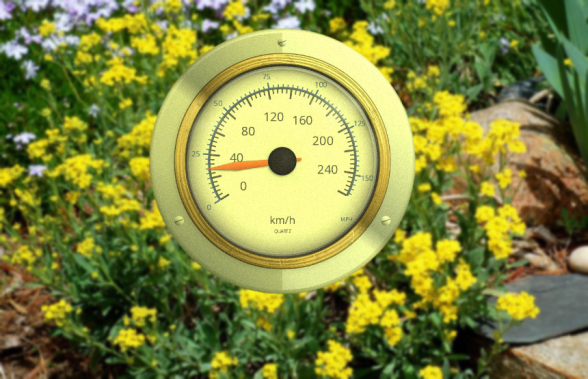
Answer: {"value": 28, "unit": "km/h"}
